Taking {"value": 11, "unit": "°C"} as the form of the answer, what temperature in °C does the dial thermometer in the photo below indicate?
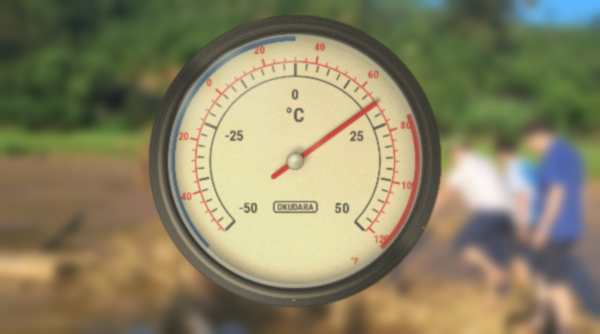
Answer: {"value": 20, "unit": "°C"}
